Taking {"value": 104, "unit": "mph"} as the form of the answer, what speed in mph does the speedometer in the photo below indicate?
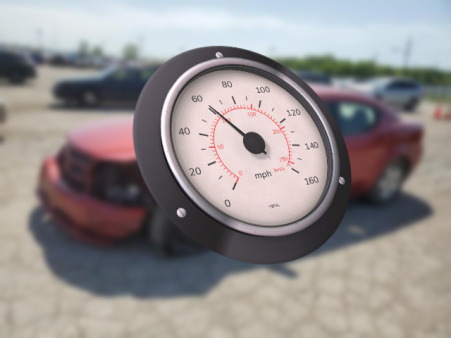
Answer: {"value": 60, "unit": "mph"}
